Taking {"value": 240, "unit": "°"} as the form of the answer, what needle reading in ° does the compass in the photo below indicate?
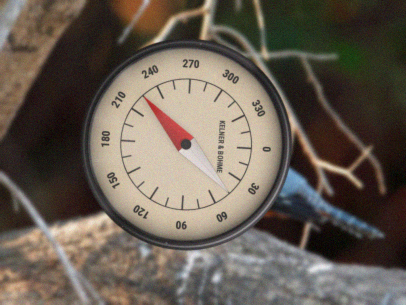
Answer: {"value": 225, "unit": "°"}
